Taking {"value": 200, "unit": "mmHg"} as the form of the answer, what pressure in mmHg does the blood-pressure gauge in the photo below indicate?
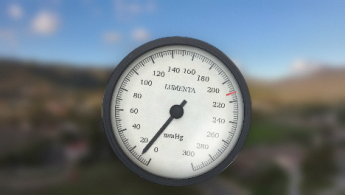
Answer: {"value": 10, "unit": "mmHg"}
